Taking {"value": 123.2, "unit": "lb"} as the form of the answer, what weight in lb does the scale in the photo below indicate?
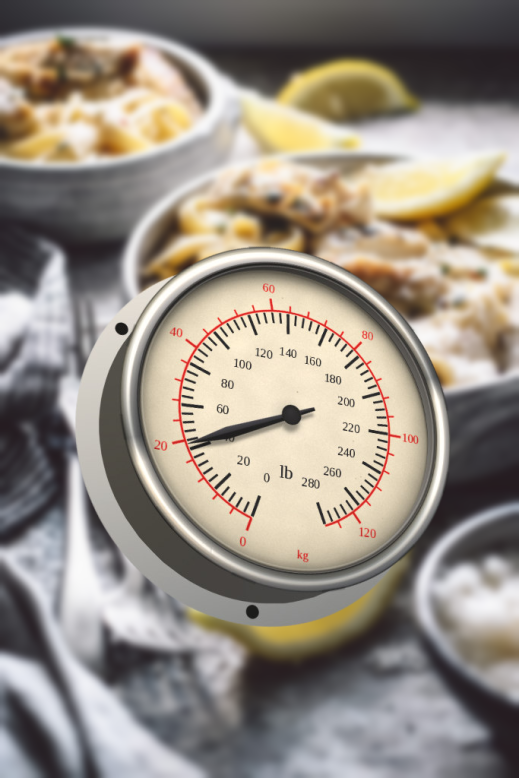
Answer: {"value": 42, "unit": "lb"}
